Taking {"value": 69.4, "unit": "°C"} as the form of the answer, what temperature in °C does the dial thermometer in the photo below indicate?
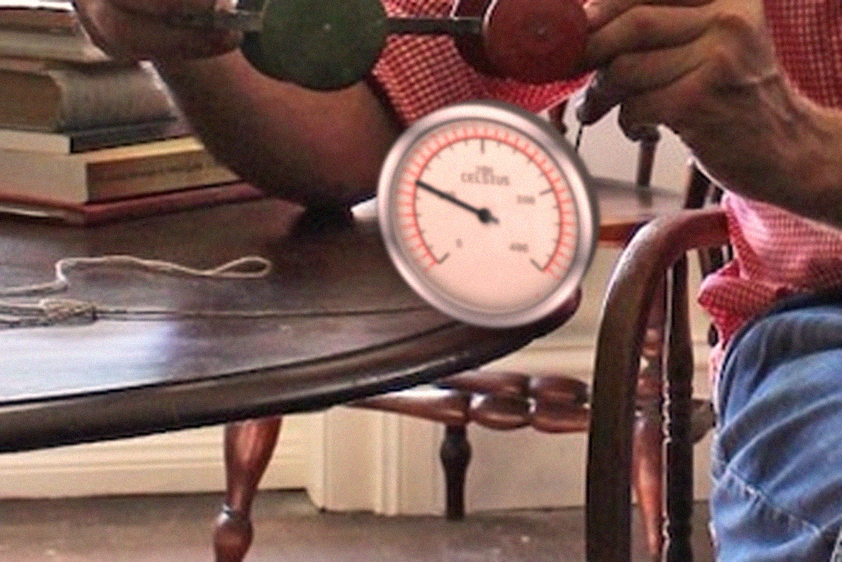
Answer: {"value": 100, "unit": "°C"}
